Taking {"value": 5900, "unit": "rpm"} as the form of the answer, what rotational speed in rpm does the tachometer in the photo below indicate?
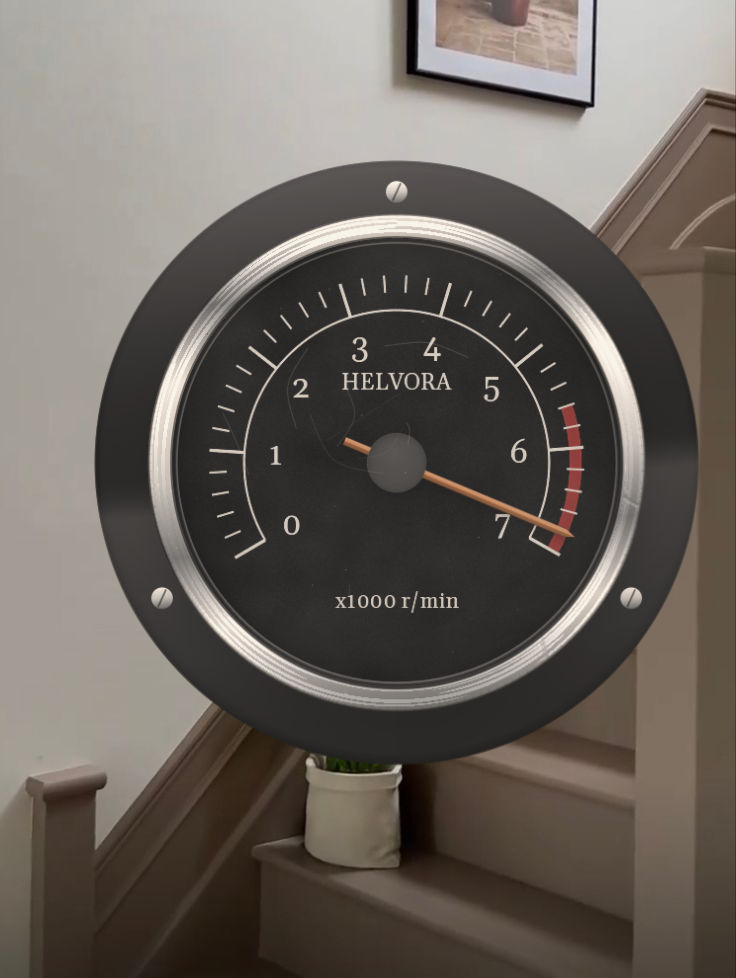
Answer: {"value": 6800, "unit": "rpm"}
